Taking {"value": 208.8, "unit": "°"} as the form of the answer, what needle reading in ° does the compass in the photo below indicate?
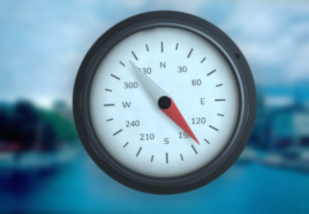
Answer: {"value": 142.5, "unit": "°"}
